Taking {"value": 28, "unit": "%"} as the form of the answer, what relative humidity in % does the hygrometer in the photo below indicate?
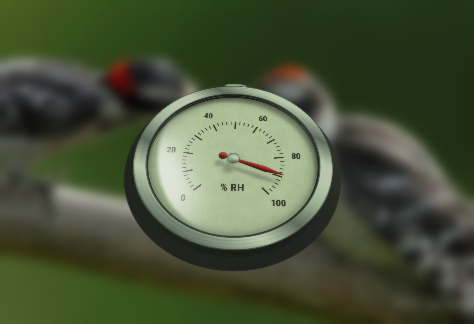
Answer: {"value": 90, "unit": "%"}
